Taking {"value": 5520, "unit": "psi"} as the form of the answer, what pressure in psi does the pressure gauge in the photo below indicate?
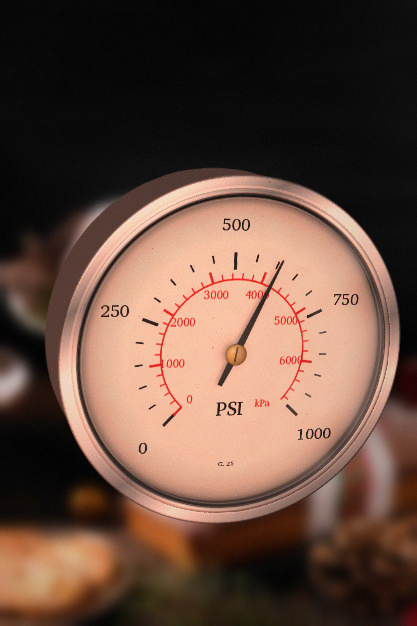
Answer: {"value": 600, "unit": "psi"}
